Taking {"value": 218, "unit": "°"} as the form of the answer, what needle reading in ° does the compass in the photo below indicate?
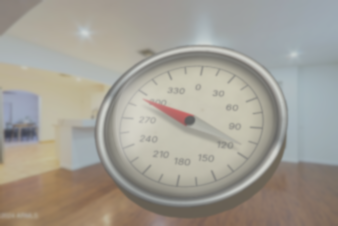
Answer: {"value": 292.5, "unit": "°"}
